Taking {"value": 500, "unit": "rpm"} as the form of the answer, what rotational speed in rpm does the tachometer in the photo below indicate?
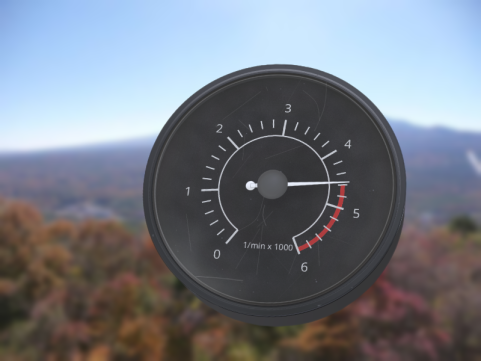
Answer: {"value": 4600, "unit": "rpm"}
